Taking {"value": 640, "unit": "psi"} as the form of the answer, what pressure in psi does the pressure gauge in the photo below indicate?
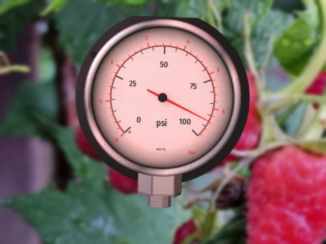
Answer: {"value": 92.5, "unit": "psi"}
